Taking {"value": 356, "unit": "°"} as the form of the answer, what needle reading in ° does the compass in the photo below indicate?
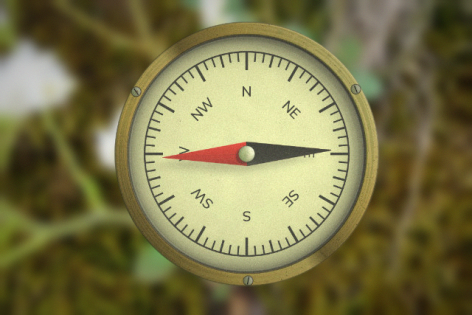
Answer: {"value": 267.5, "unit": "°"}
